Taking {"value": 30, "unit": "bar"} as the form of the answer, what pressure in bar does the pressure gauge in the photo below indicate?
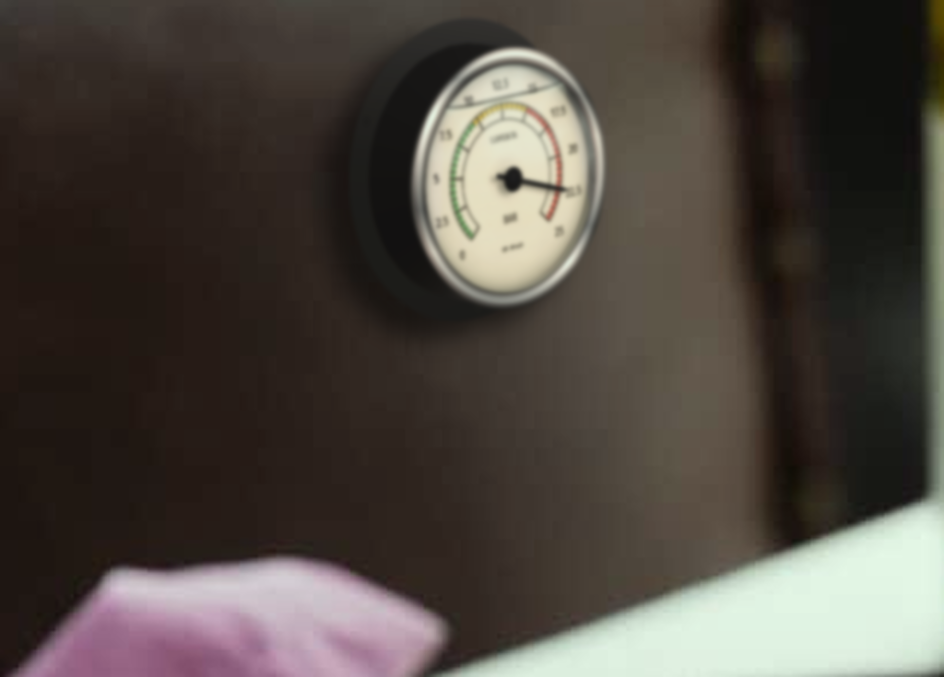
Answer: {"value": 22.5, "unit": "bar"}
